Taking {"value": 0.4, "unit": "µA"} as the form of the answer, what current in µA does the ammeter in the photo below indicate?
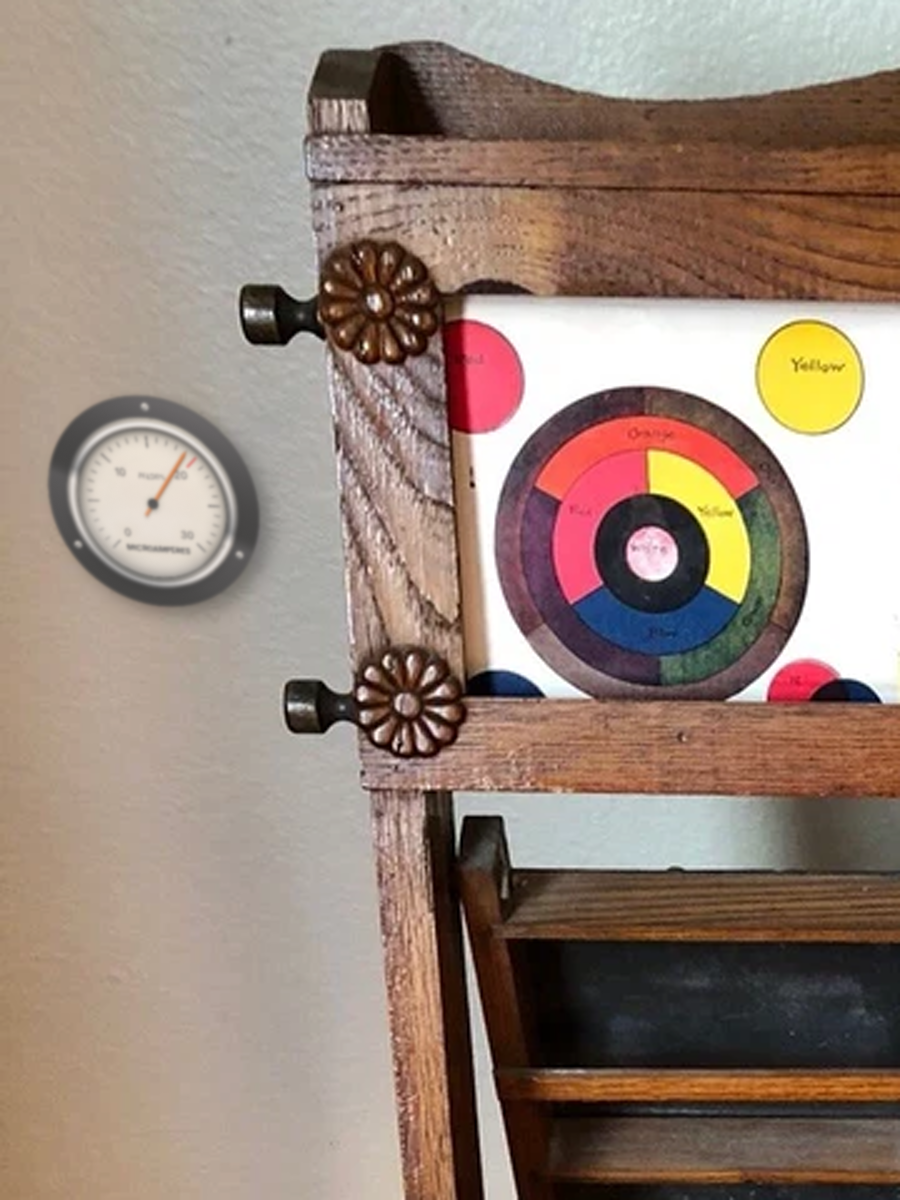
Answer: {"value": 19, "unit": "µA"}
